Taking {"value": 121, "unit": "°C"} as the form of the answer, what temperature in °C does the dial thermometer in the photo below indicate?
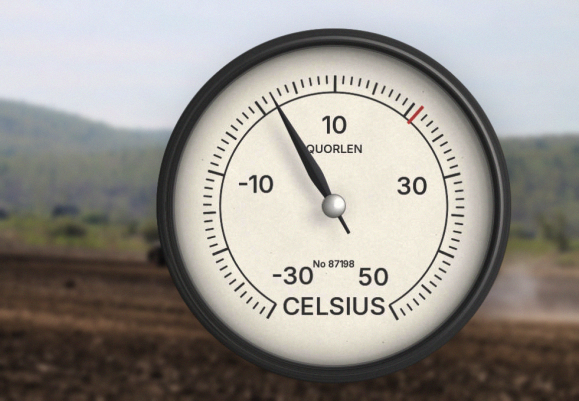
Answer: {"value": 2, "unit": "°C"}
